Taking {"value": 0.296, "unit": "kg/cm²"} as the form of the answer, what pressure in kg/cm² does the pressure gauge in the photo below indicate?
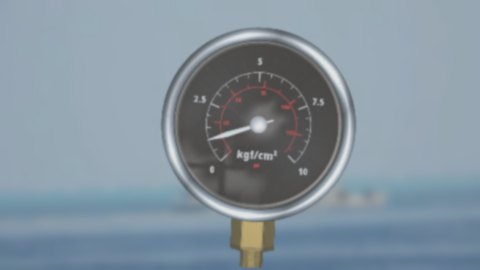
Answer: {"value": 1, "unit": "kg/cm²"}
